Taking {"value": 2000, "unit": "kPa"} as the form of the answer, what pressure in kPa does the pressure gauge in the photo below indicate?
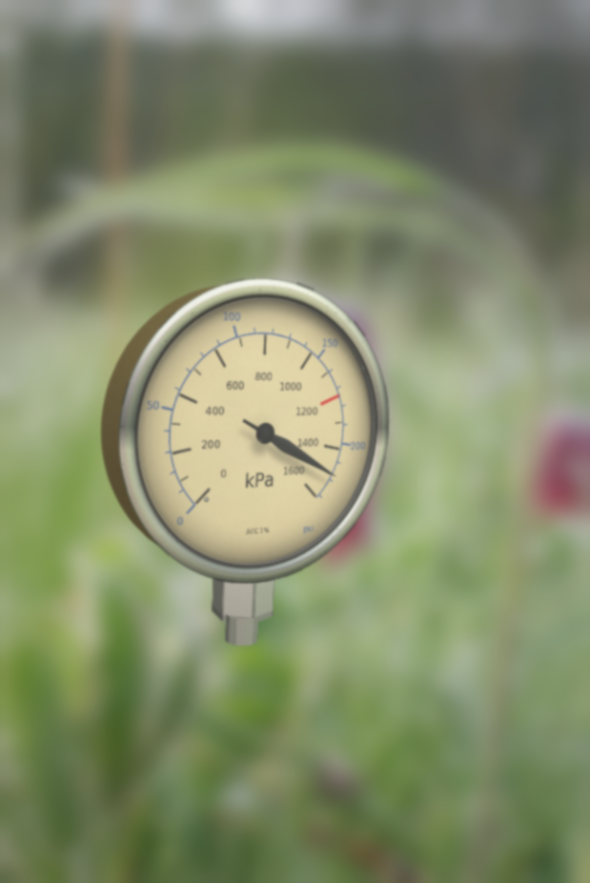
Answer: {"value": 1500, "unit": "kPa"}
